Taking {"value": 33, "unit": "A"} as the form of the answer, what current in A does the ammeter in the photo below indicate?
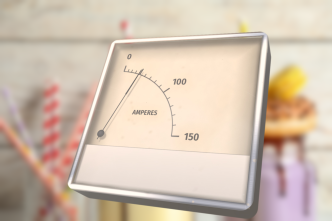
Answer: {"value": 50, "unit": "A"}
